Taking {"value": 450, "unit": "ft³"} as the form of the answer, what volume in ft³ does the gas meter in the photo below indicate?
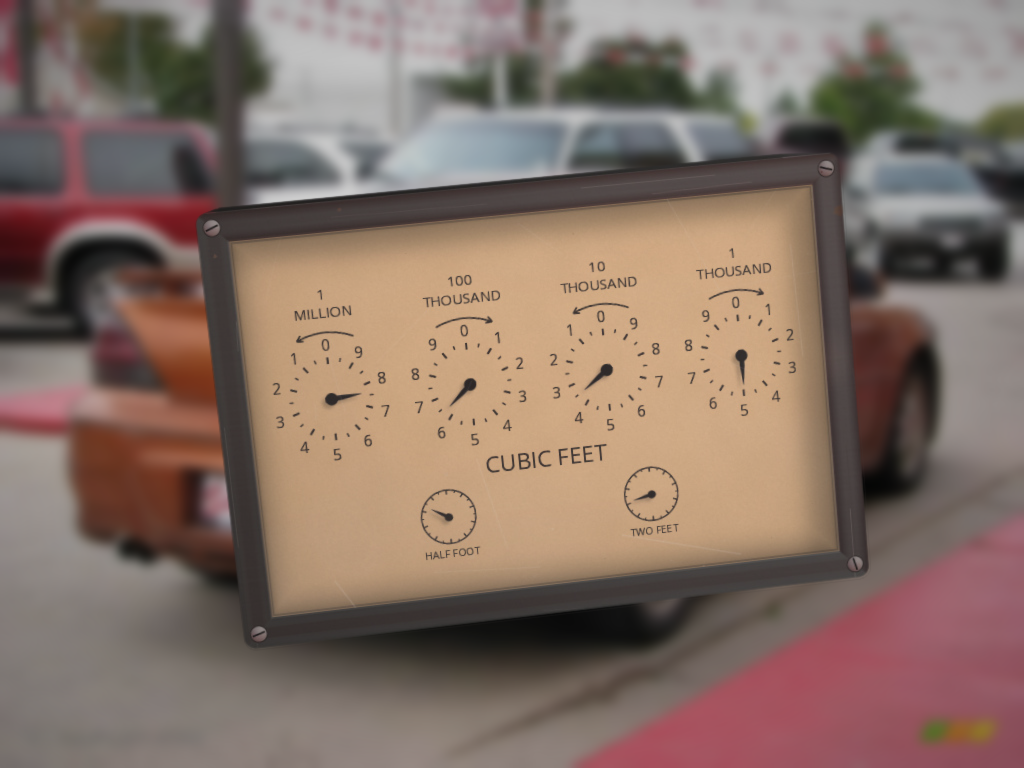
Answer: {"value": 763500, "unit": "ft³"}
